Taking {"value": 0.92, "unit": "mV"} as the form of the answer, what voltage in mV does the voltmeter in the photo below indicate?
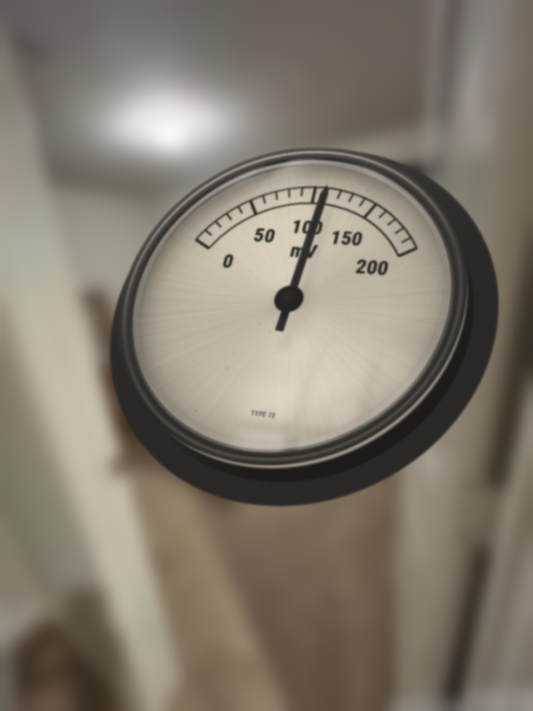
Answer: {"value": 110, "unit": "mV"}
